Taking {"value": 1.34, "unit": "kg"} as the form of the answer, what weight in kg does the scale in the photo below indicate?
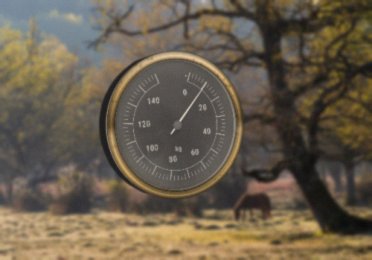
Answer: {"value": 10, "unit": "kg"}
